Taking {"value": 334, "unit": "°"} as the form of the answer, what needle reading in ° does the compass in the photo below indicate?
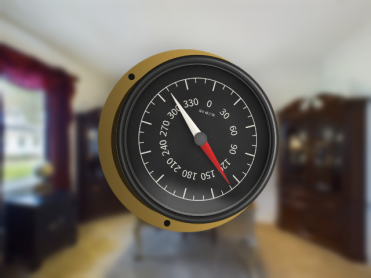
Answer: {"value": 130, "unit": "°"}
